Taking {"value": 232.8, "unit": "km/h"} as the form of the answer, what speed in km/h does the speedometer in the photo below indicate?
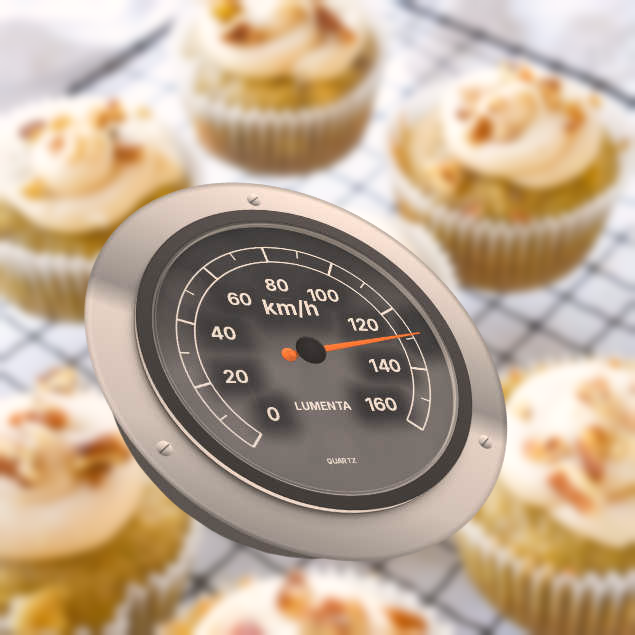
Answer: {"value": 130, "unit": "km/h"}
